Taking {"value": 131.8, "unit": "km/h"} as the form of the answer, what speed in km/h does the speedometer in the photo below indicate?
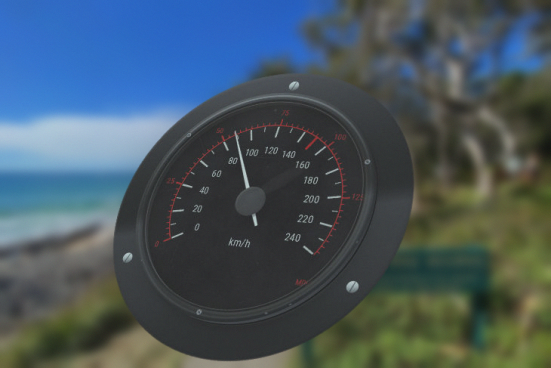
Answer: {"value": 90, "unit": "km/h"}
